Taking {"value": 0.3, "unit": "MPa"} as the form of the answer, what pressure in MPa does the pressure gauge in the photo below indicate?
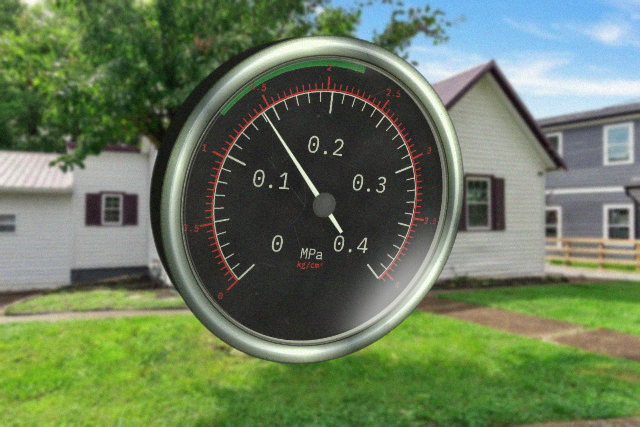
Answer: {"value": 0.14, "unit": "MPa"}
